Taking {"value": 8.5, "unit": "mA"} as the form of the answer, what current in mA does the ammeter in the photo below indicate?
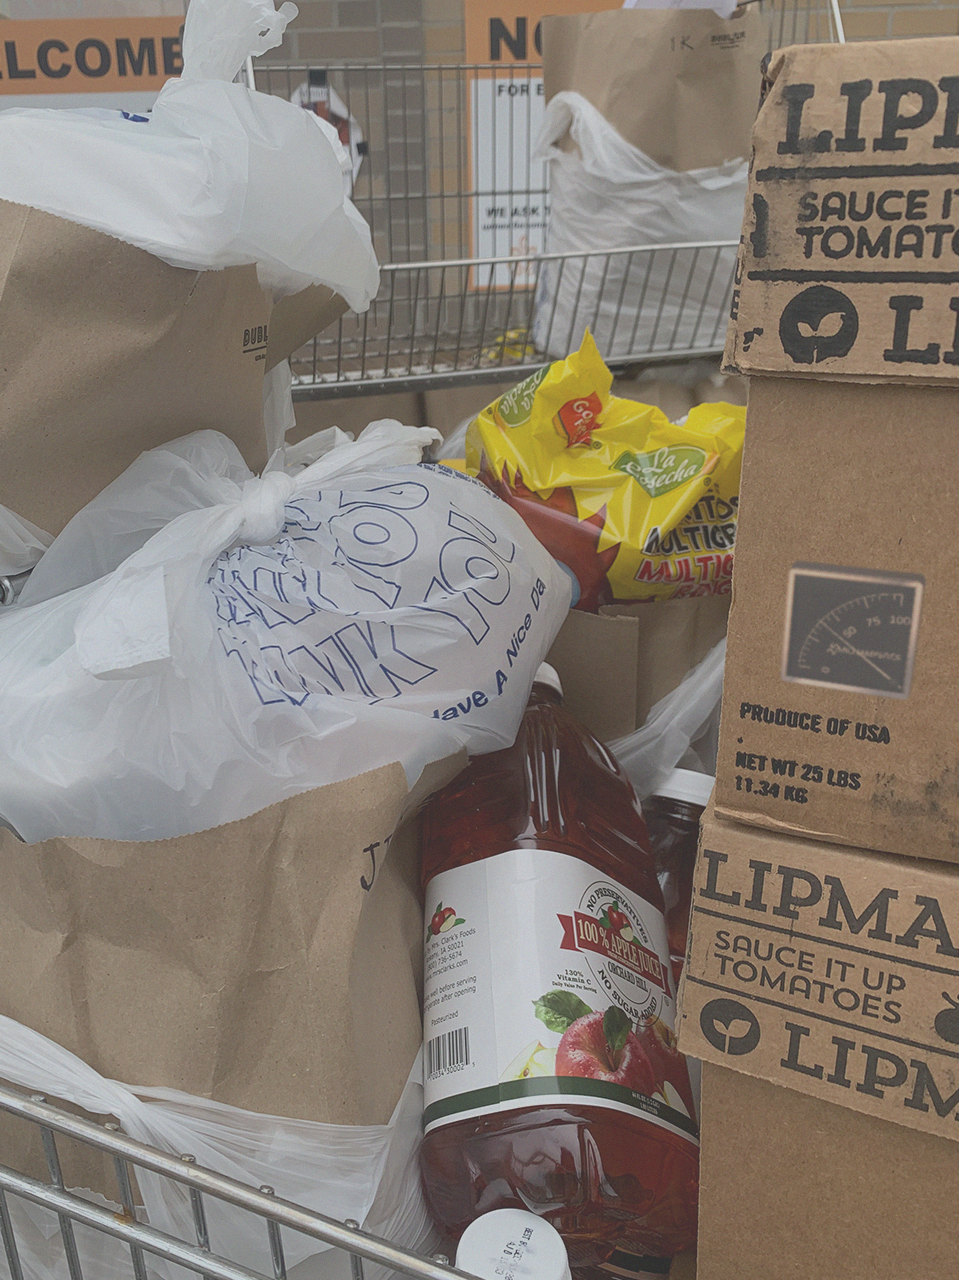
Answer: {"value": 40, "unit": "mA"}
